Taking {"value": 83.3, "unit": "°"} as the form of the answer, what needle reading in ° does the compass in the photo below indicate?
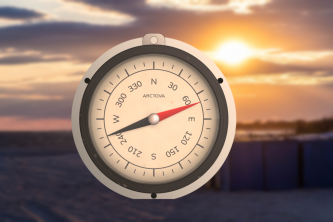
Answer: {"value": 70, "unit": "°"}
